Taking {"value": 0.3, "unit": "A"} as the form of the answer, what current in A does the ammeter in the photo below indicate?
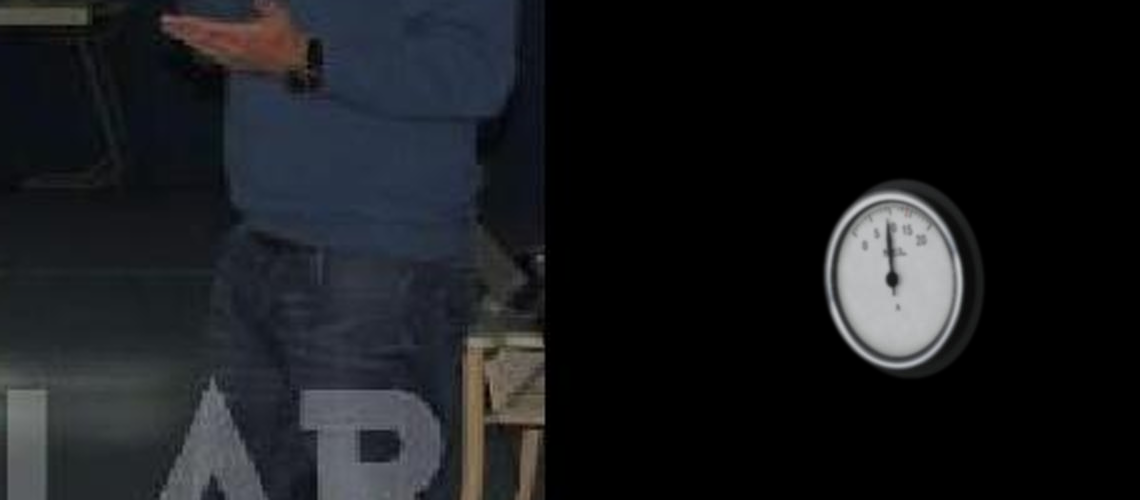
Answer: {"value": 10, "unit": "A"}
